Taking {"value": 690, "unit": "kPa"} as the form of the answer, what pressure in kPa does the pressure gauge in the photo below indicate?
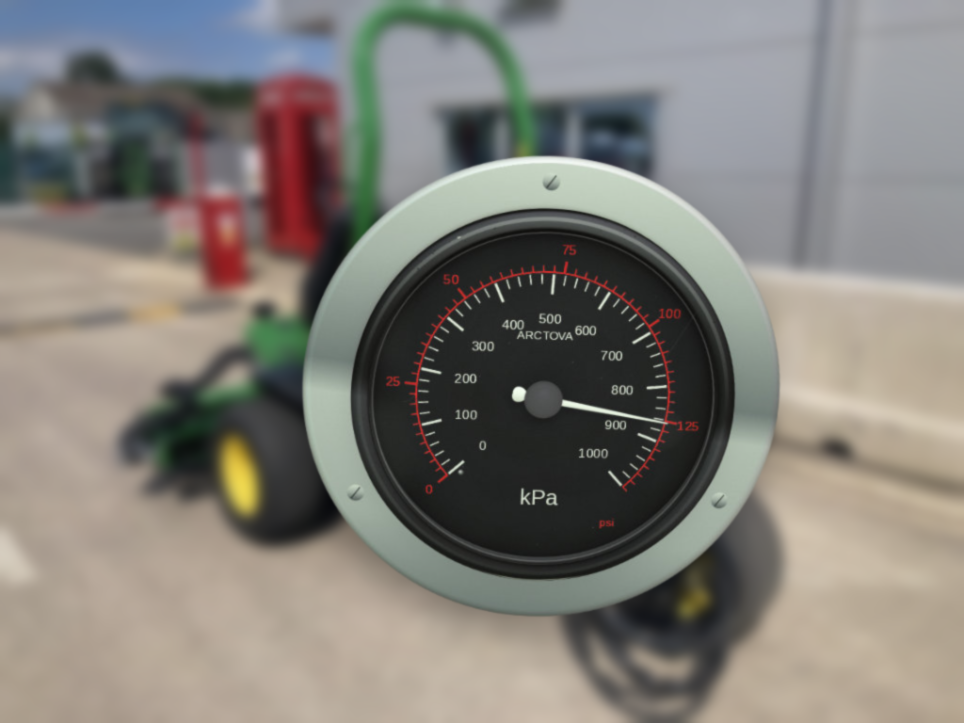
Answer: {"value": 860, "unit": "kPa"}
